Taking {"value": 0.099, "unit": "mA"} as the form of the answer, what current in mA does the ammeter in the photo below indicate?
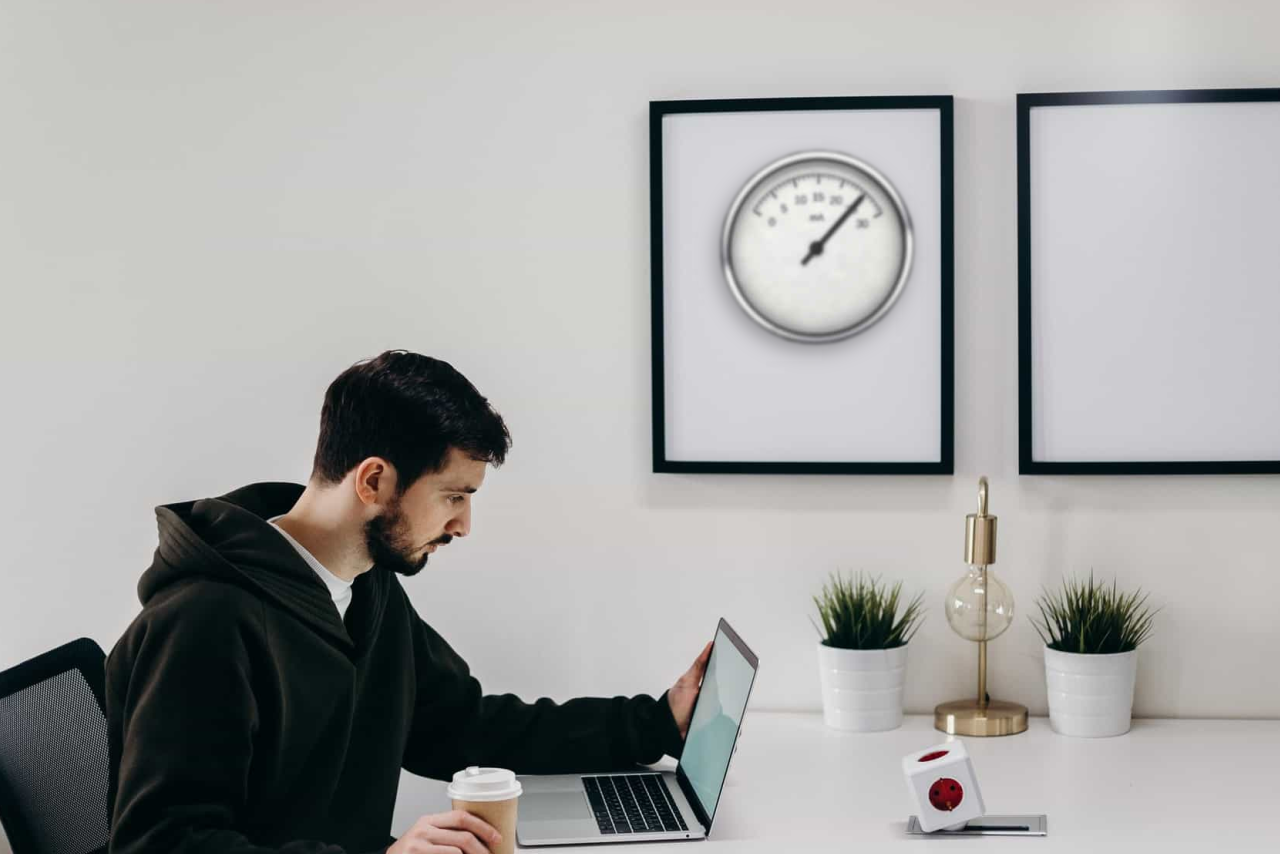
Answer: {"value": 25, "unit": "mA"}
